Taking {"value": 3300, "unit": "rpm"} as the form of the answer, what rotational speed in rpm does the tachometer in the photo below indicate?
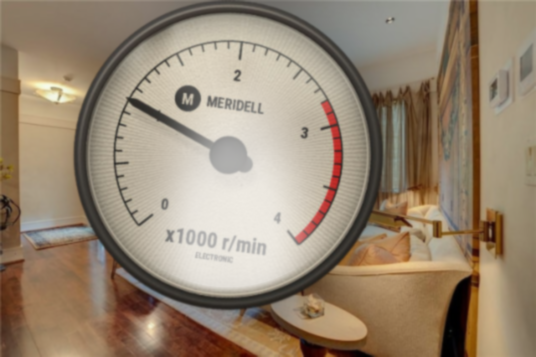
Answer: {"value": 1000, "unit": "rpm"}
